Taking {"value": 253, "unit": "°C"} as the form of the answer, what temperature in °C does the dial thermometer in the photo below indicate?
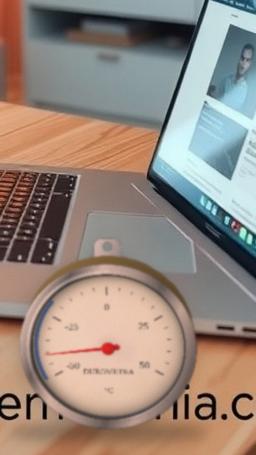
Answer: {"value": -40, "unit": "°C"}
